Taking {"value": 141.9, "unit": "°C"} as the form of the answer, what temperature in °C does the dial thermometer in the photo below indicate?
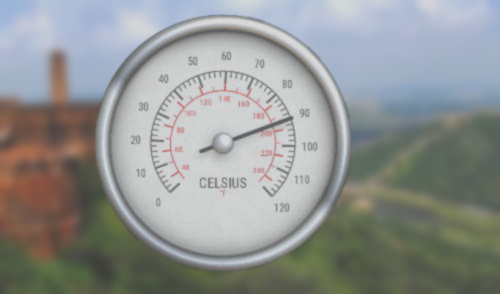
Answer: {"value": 90, "unit": "°C"}
